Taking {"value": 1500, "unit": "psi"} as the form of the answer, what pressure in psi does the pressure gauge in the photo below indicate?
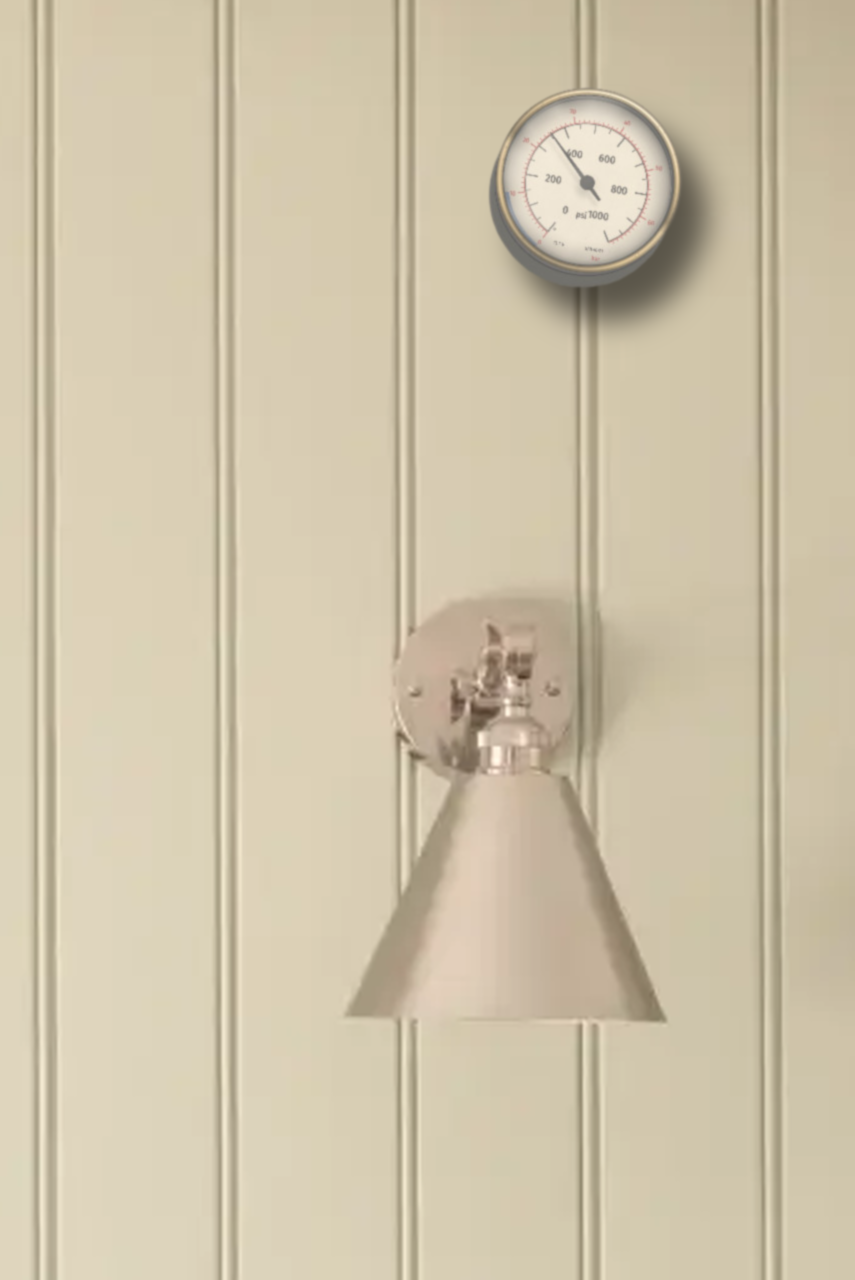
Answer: {"value": 350, "unit": "psi"}
